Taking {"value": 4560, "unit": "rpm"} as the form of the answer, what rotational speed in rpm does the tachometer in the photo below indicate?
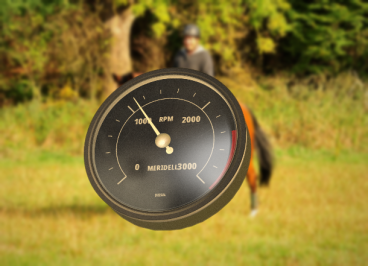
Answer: {"value": 1100, "unit": "rpm"}
